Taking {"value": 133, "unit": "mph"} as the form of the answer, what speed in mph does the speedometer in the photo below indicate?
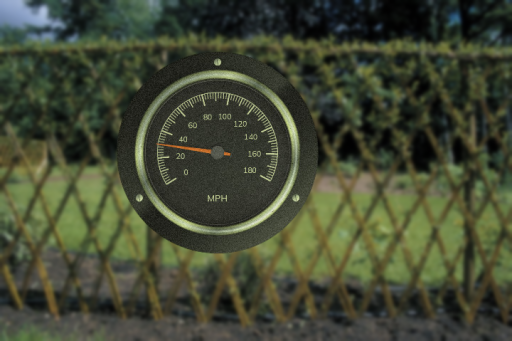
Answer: {"value": 30, "unit": "mph"}
